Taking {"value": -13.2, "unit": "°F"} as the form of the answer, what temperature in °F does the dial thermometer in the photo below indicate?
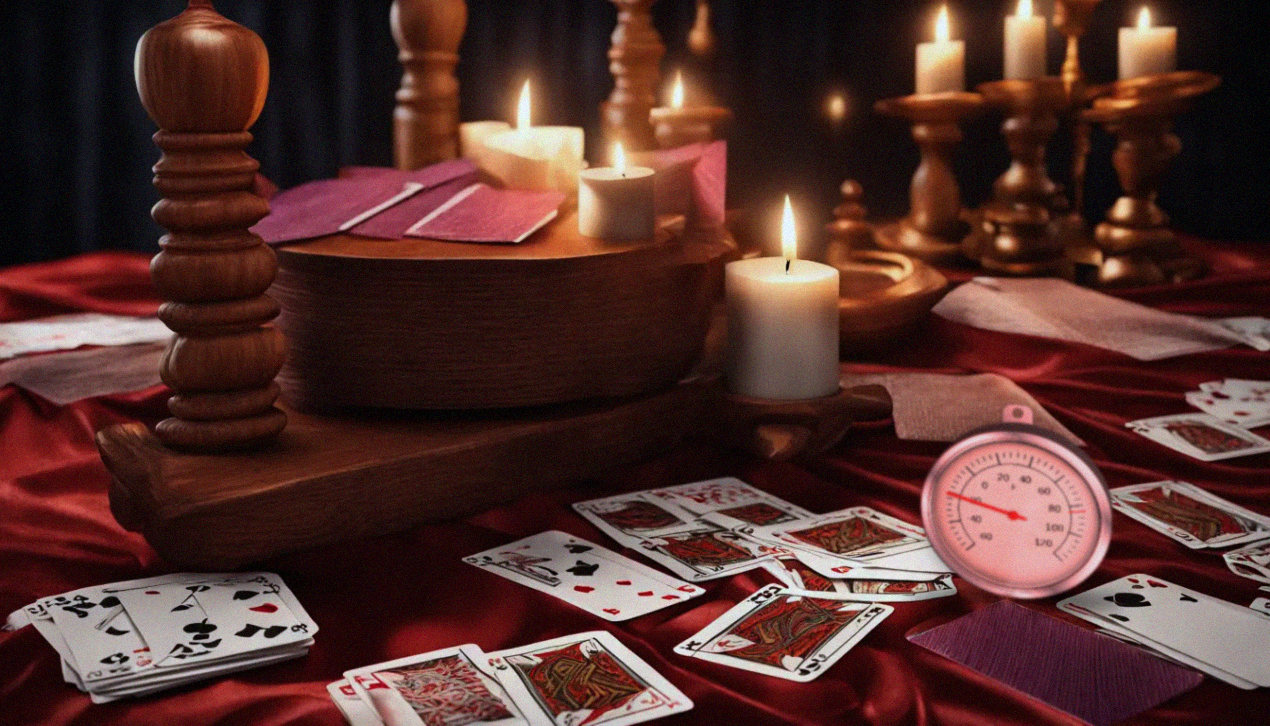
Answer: {"value": -20, "unit": "°F"}
